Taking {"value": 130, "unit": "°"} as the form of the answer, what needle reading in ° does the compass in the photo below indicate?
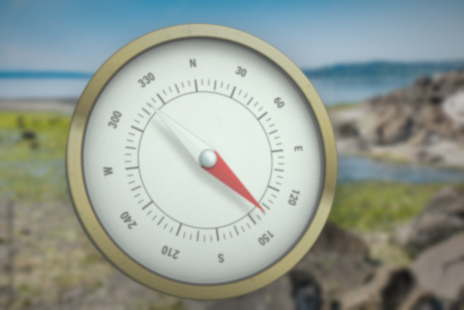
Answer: {"value": 140, "unit": "°"}
